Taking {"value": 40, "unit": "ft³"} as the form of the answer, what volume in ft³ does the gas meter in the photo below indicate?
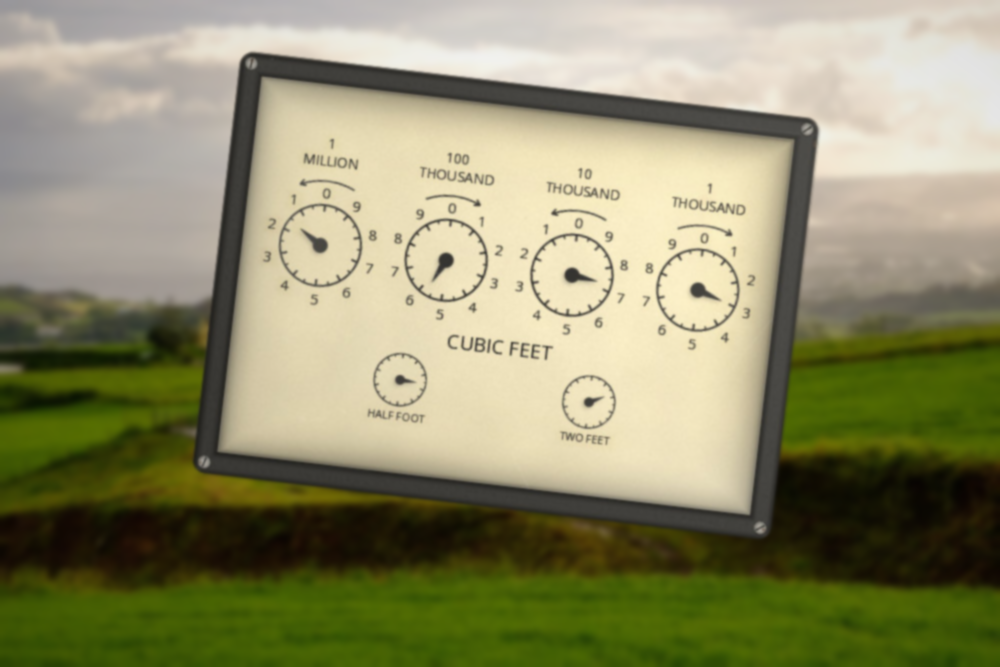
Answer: {"value": 157300, "unit": "ft³"}
